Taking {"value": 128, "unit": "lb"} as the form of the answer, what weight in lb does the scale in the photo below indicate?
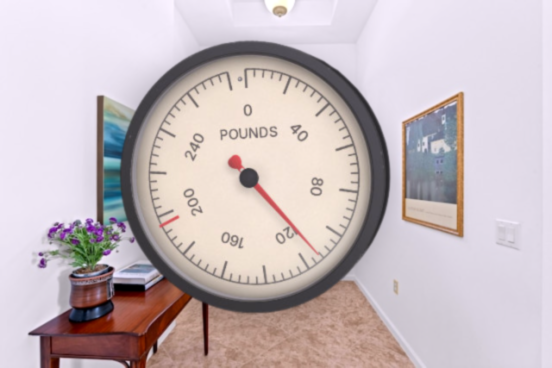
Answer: {"value": 112, "unit": "lb"}
